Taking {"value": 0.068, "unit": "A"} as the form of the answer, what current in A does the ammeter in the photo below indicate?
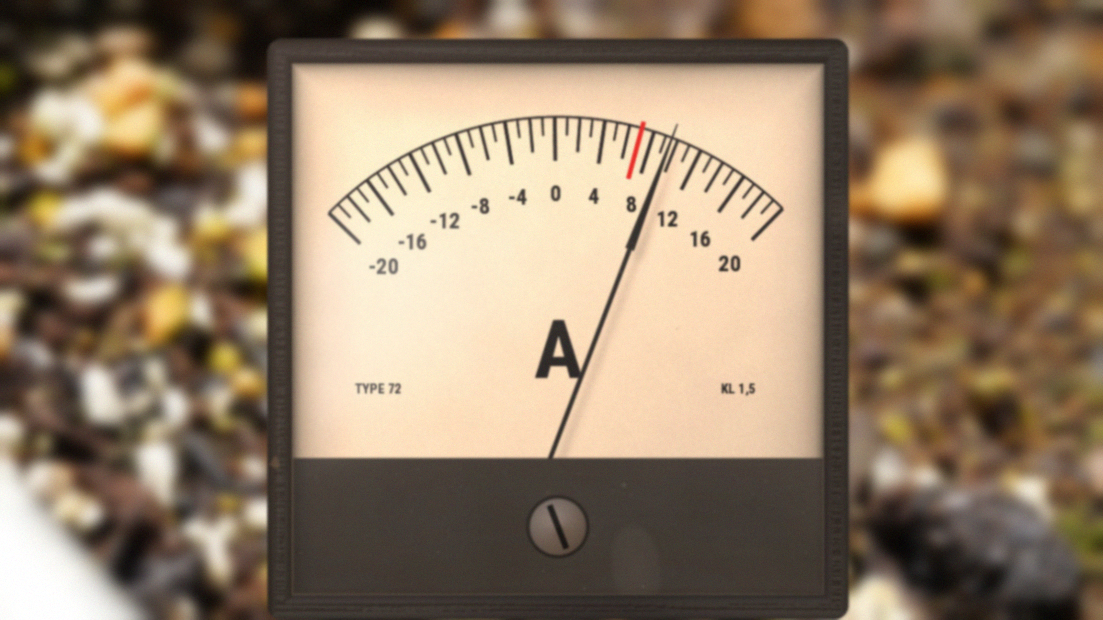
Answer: {"value": 9.5, "unit": "A"}
